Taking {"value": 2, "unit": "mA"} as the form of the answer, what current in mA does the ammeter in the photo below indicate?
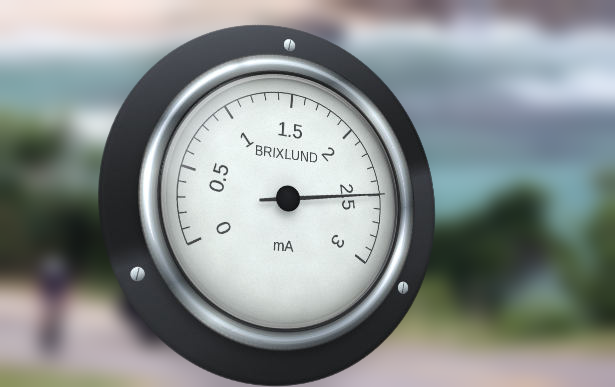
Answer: {"value": 2.5, "unit": "mA"}
